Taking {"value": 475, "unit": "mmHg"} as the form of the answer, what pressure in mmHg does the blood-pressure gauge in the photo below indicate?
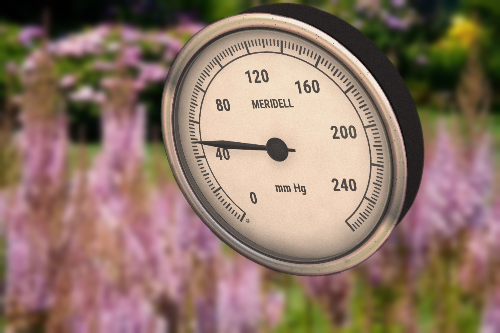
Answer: {"value": 50, "unit": "mmHg"}
